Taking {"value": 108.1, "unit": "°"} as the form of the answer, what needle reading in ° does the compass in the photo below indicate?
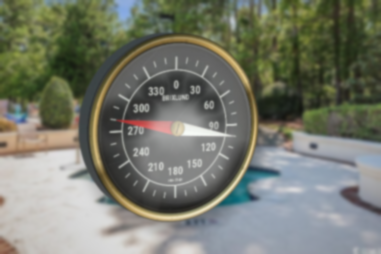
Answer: {"value": 280, "unit": "°"}
